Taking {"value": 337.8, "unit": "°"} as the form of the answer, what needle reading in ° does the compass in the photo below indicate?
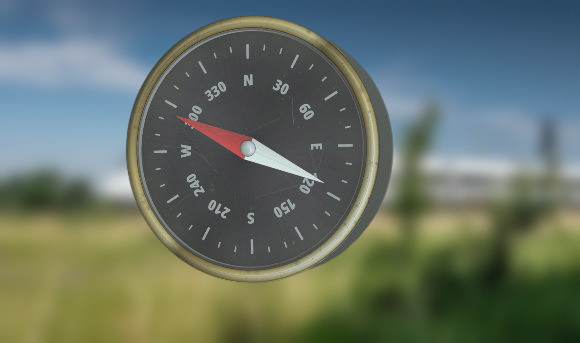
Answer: {"value": 295, "unit": "°"}
